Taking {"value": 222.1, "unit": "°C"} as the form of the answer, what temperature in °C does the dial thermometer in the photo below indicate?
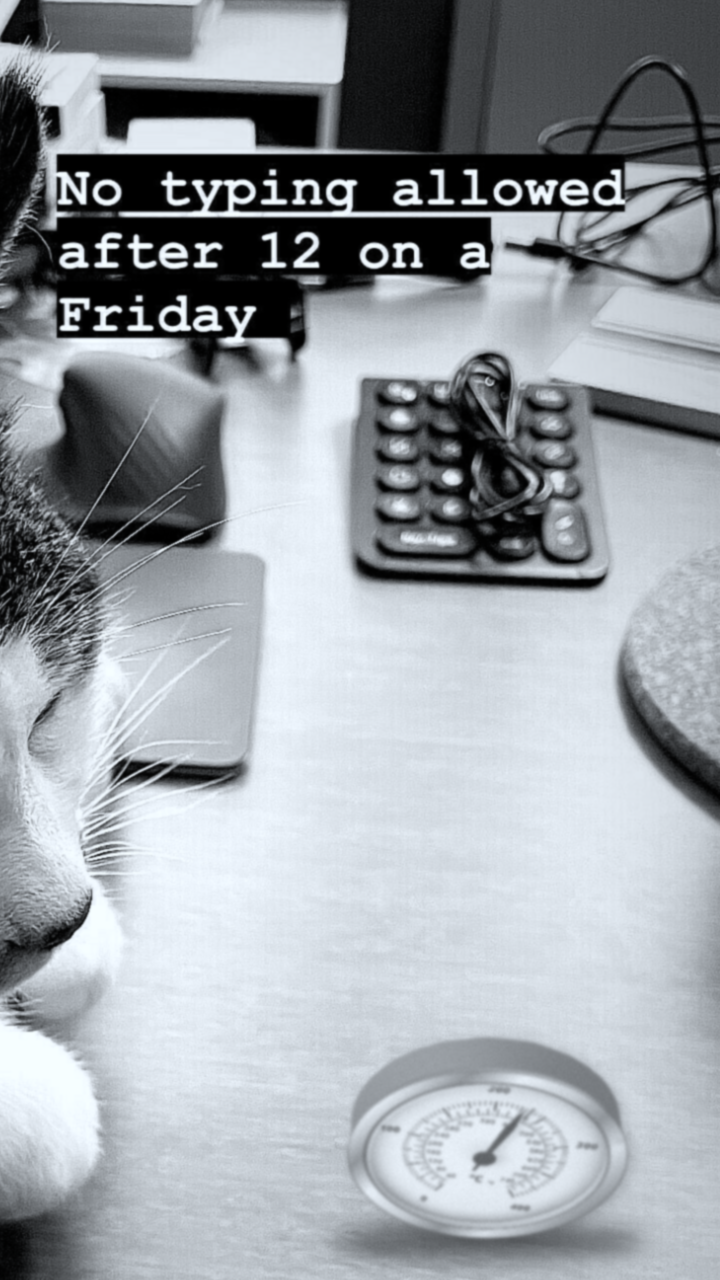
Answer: {"value": 225, "unit": "°C"}
